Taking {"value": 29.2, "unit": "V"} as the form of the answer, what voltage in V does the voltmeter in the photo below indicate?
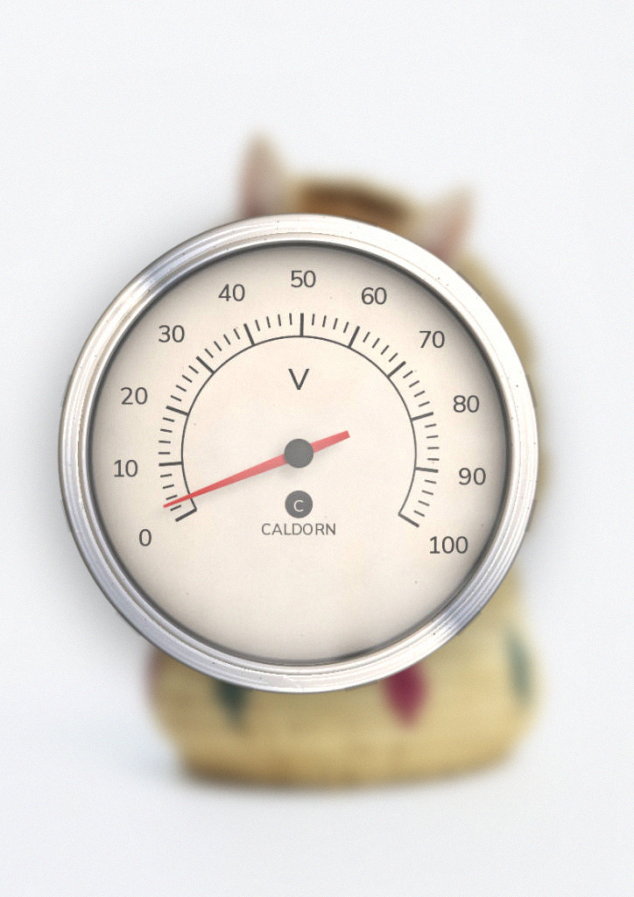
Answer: {"value": 3, "unit": "V"}
